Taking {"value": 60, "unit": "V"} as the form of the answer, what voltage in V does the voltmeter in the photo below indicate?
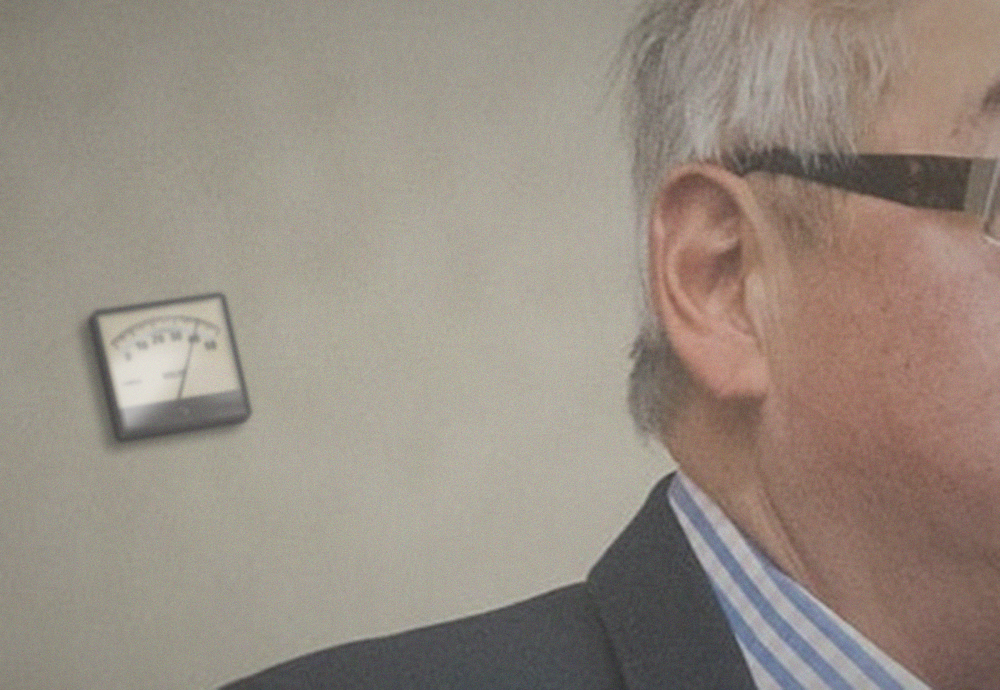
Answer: {"value": 40, "unit": "V"}
